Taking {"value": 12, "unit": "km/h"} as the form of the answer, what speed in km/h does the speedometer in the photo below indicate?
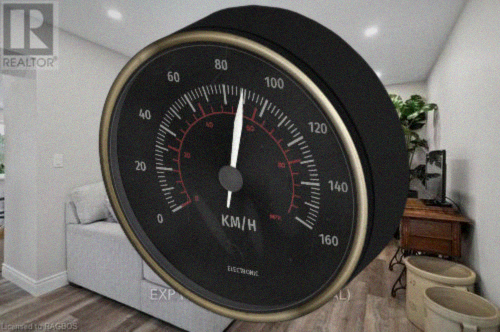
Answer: {"value": 90, "unit": "km/h"}
